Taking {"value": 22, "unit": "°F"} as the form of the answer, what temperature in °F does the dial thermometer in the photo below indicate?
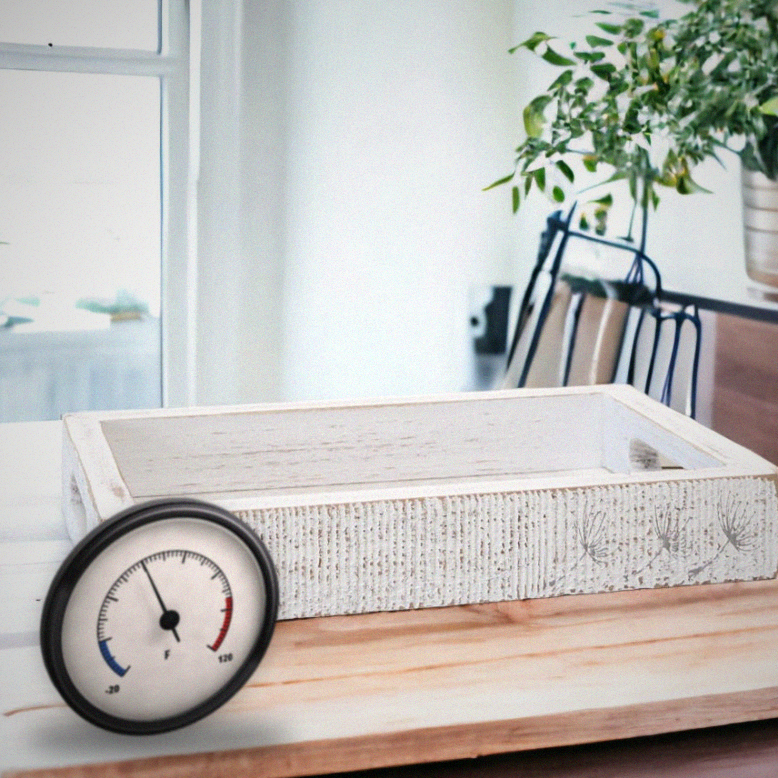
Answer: {"value": 40, "unit": "°F"}
